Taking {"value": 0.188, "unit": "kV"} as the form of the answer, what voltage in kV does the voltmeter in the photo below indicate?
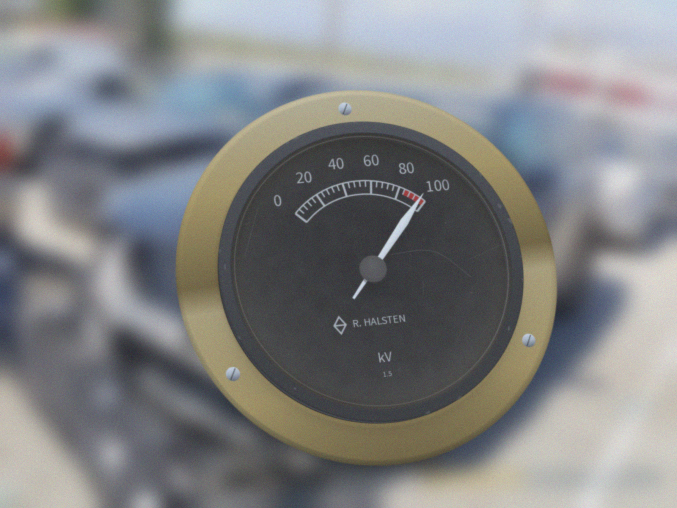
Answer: {"value": 96, "unit": "kV"}
